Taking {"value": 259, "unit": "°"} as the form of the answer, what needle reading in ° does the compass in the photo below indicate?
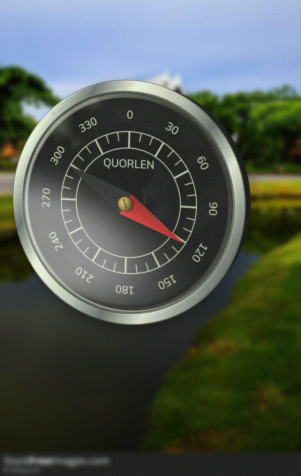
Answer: {"value": 120, "unit": "°"}
